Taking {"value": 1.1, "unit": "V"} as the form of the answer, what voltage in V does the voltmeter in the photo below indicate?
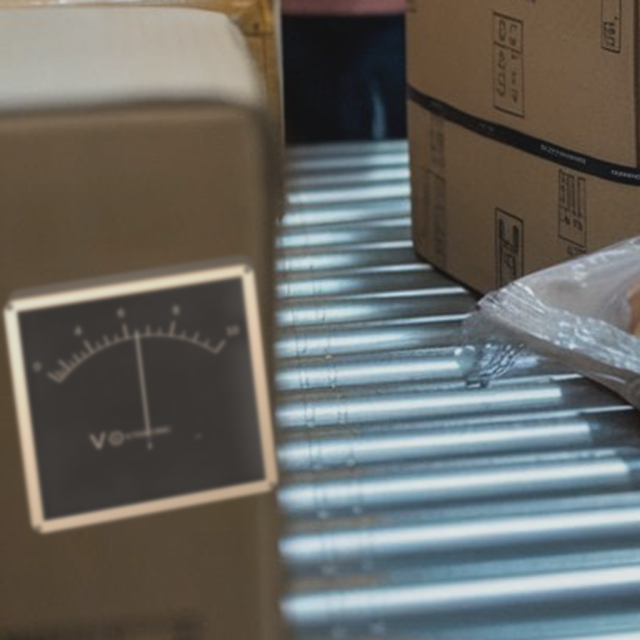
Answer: {"value": 6.5, "unit": "V"}
